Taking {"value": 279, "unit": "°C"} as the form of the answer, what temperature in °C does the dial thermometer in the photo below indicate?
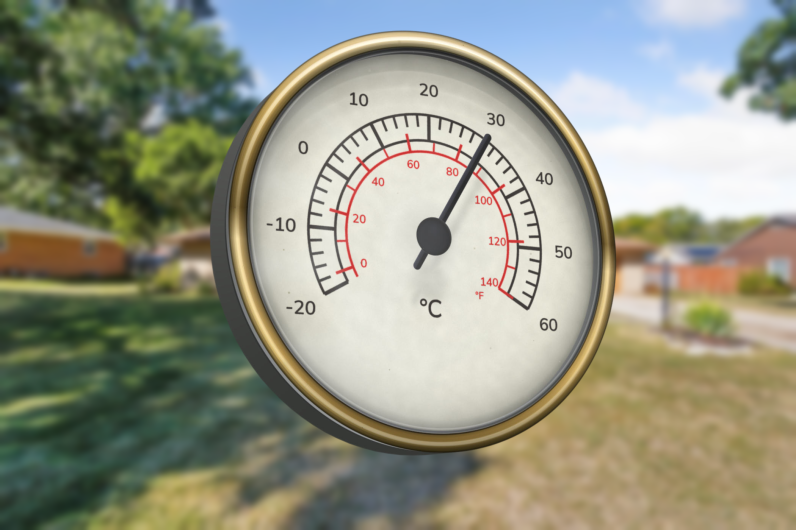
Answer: {"value": 30, "unit": "°C"}
